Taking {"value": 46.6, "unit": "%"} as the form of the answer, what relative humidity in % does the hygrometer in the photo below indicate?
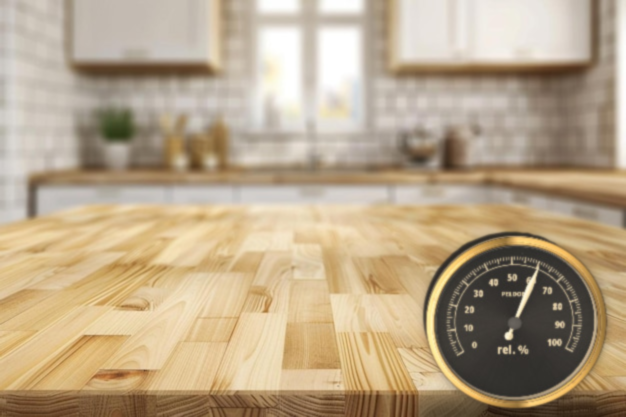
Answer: {"value": 60, "unit": "%"}
